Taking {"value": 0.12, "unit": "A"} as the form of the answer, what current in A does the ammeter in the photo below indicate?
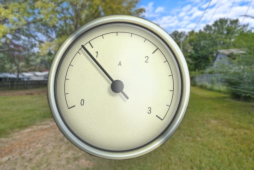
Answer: {"value": 0.9, "unit": "A"}
